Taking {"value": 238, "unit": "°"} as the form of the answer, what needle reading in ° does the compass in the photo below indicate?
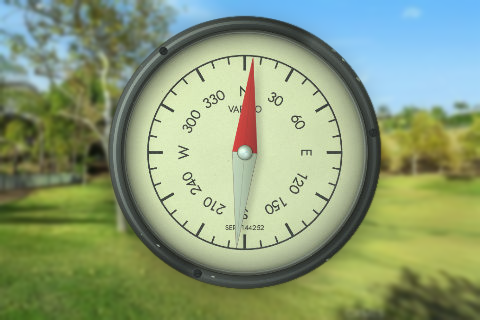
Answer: {"value": 5, "unit": "°"}
